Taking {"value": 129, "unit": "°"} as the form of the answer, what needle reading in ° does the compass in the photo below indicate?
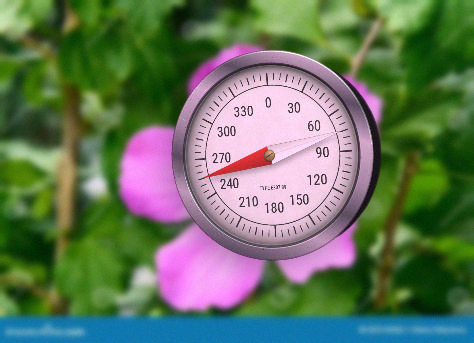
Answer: {"value": 255, "unit": "°"}
